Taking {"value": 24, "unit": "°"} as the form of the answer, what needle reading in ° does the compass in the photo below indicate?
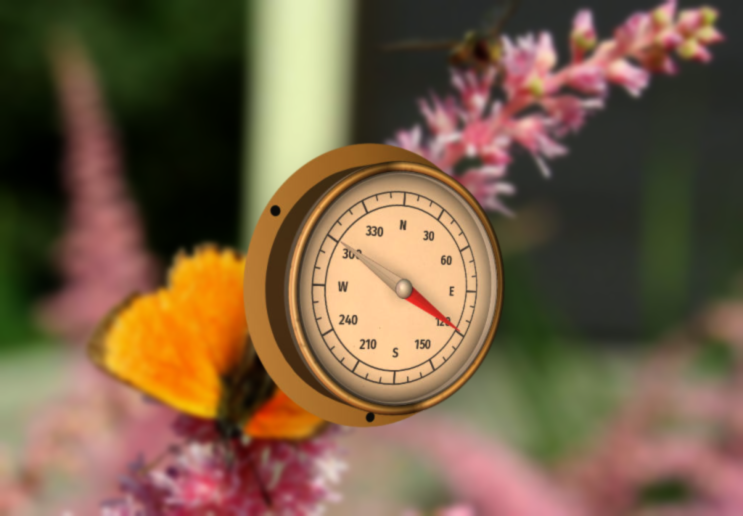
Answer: {"value": 120, "unit": "°"}
